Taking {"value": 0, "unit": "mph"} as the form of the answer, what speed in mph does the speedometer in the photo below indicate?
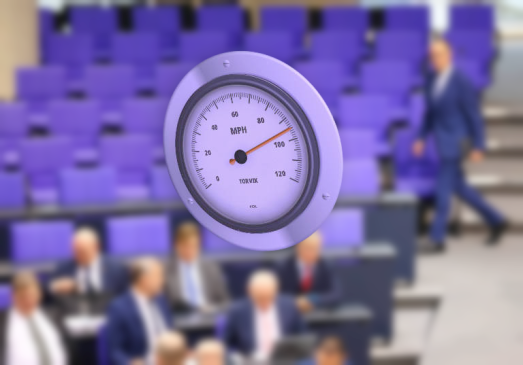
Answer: {"value": 95, "unit": "mph"}
